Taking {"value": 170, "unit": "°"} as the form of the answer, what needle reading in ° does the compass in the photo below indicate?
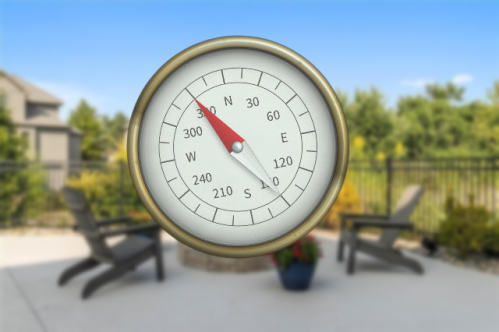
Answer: {"value": 330, "unit": "°"}
